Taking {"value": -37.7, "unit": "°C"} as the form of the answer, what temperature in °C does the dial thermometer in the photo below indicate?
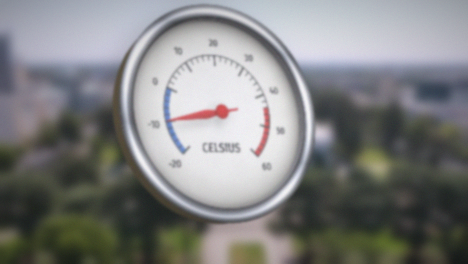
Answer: {"value": -10, "unit": "°C"}
